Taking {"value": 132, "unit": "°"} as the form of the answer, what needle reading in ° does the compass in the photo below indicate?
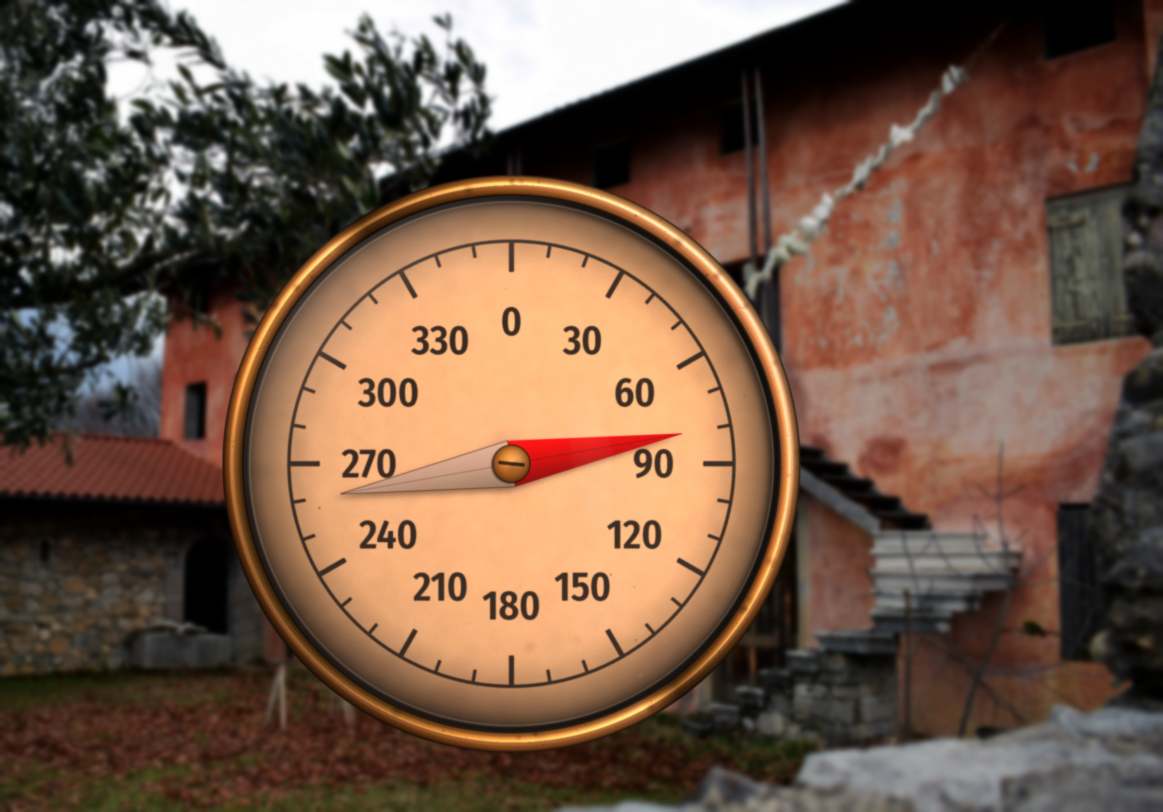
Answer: {"value": 80, "unit": "°"}
